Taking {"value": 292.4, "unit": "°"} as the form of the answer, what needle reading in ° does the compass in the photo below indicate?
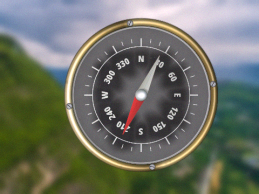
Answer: {"value": 205, "unit": "°"}
